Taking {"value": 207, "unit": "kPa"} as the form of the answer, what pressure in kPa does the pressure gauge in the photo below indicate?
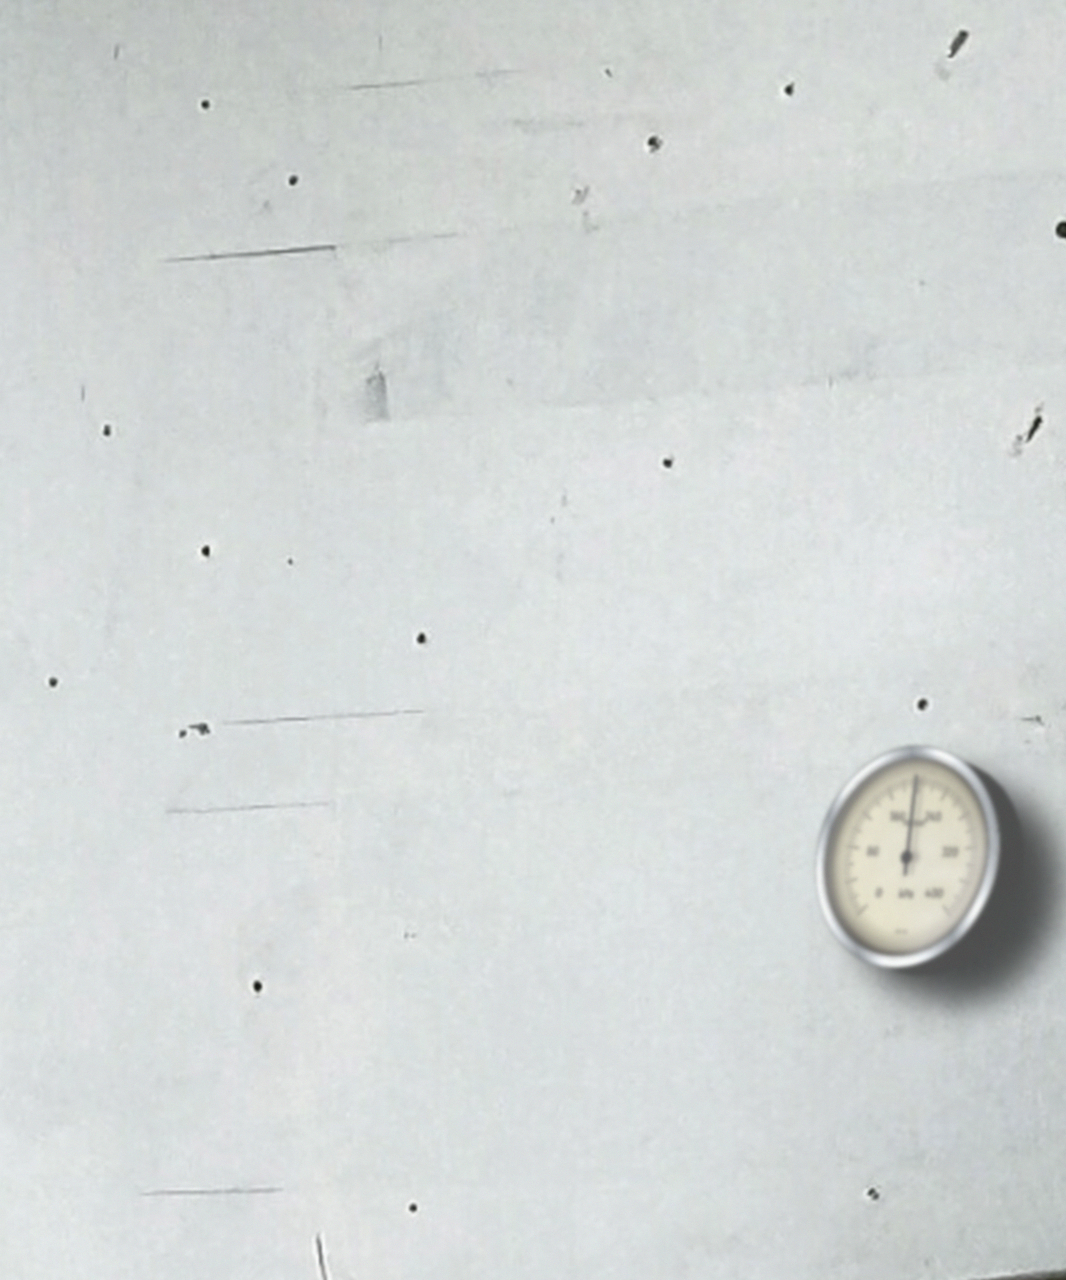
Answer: {"value": 200, "unit": "kPa"}
